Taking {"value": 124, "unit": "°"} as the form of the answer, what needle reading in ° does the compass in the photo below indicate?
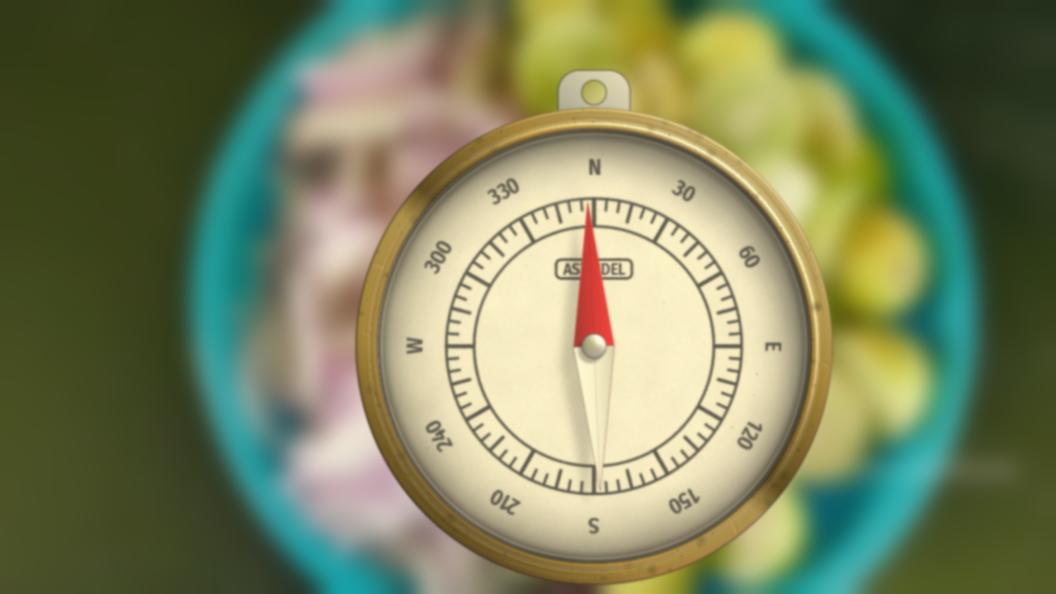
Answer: {"value": 357.5, "unit": "°"}
